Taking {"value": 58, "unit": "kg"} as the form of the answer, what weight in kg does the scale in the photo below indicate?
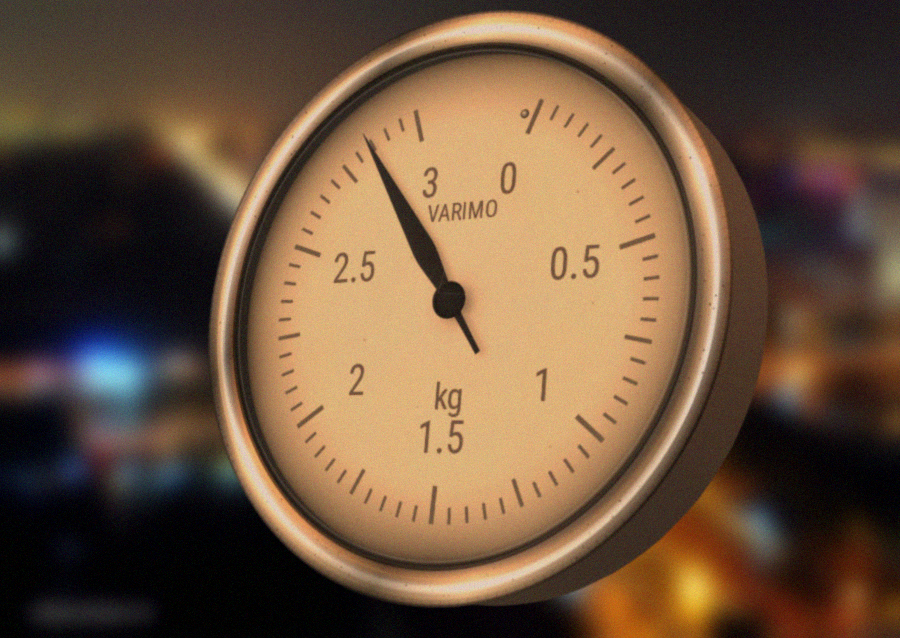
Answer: {"value": 2.85, "unit": "kg"}
